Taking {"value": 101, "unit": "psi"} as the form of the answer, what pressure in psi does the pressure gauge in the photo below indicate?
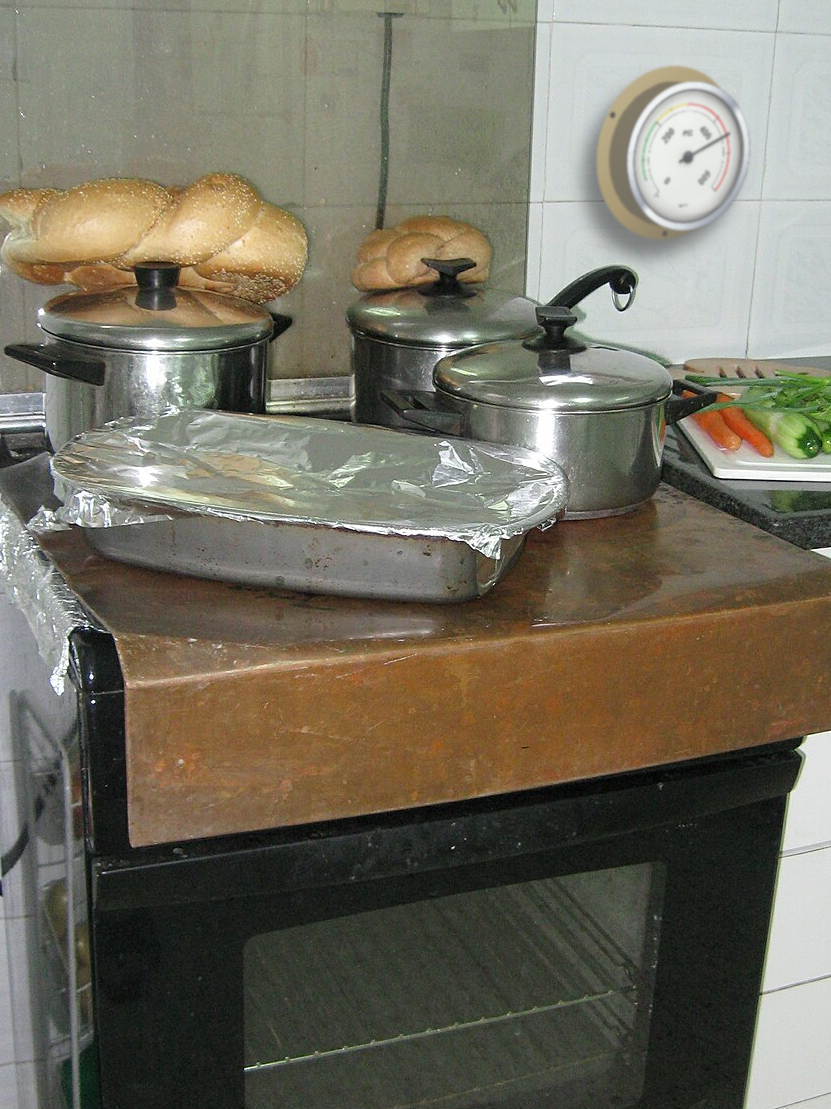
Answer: {"value": 450, "unit": "psi"}
